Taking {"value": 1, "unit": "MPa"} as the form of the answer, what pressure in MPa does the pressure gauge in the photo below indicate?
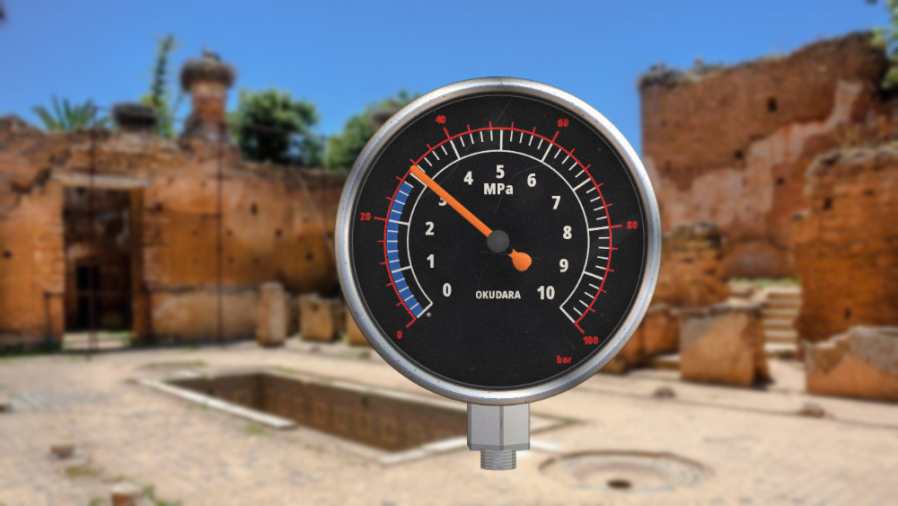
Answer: {"value": 3.1, "unit": "MPa"}
